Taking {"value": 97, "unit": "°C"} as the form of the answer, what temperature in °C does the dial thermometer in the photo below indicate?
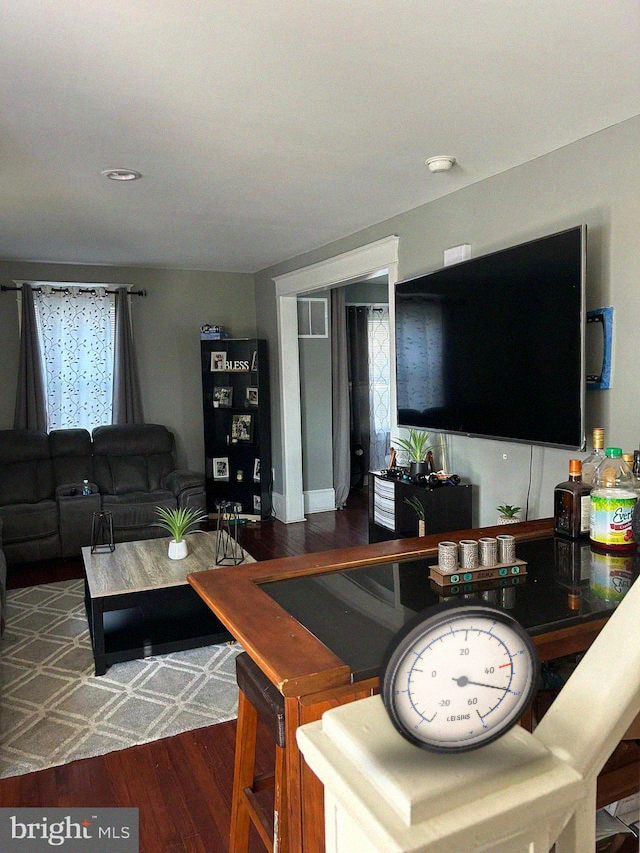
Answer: {"value": 48, "unit": "°C"}
